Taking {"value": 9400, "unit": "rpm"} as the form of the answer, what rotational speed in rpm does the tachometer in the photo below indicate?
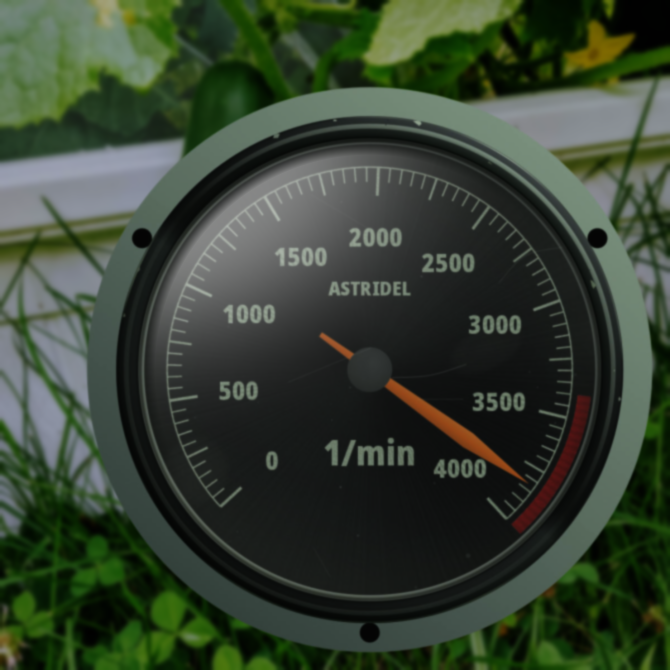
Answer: {"value": 3825, "unit": "rpm"}
